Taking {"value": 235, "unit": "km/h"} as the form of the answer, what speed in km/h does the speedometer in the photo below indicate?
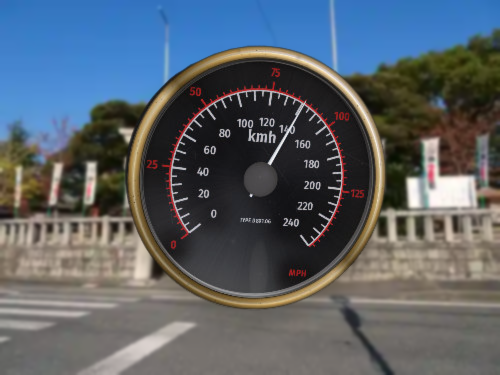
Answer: {"value": 140, "unit": "km/h"}
